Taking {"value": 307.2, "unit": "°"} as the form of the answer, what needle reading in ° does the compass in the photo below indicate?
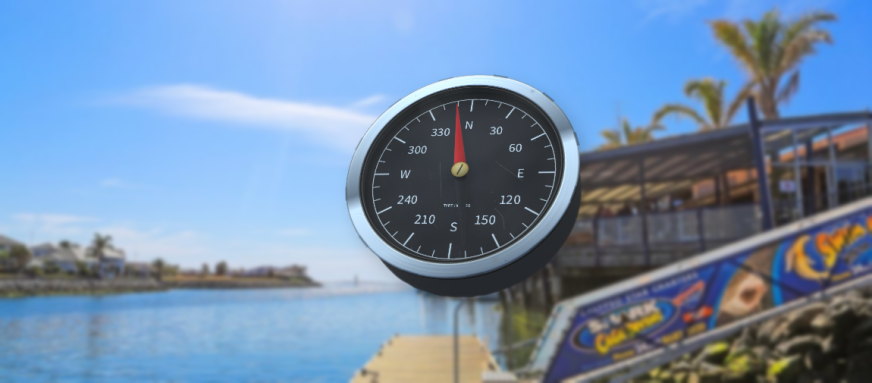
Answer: {"value": 350, "unit": "°"}
